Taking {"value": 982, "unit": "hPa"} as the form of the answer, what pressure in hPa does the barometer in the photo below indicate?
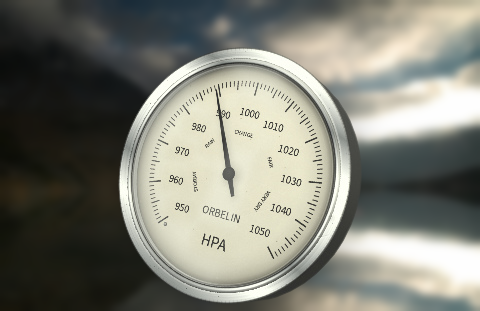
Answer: {"value": 990, "unit": "hPa"}
